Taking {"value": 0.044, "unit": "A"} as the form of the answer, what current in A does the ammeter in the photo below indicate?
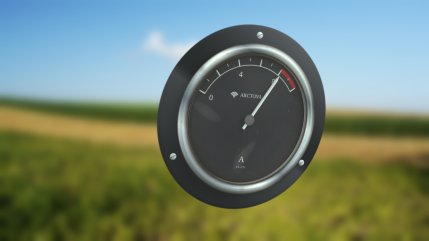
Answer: {"value": 8, "unit": "A"}
